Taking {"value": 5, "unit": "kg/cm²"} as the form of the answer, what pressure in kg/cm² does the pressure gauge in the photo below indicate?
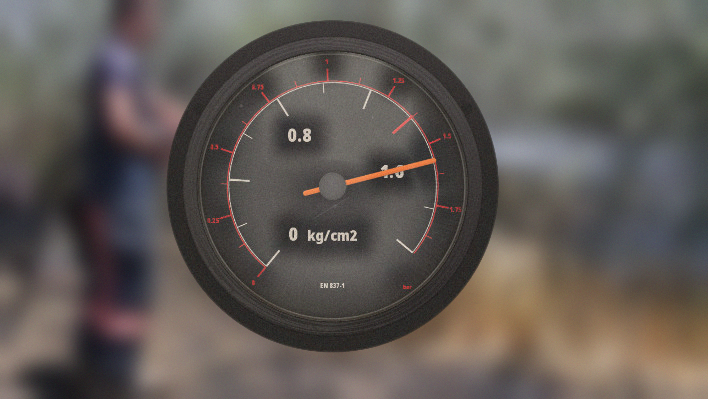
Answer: {"value": 1.6, "unit": "kg/cm²"}
